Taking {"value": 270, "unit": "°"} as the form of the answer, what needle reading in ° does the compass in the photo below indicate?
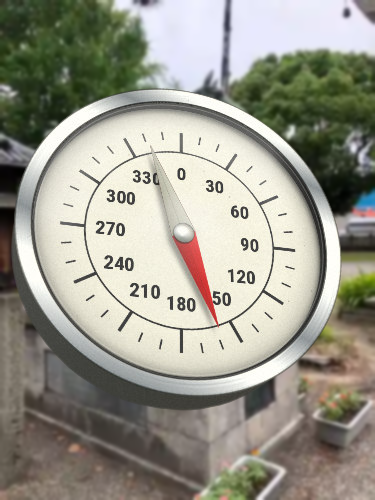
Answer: {"value": 160, "unit": "°"}
